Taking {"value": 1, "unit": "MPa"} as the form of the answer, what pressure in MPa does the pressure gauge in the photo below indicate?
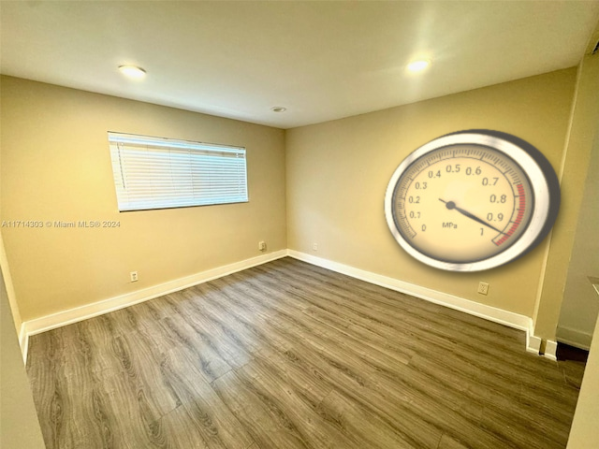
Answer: {"value": 0.95, "unit": "MPa"}
